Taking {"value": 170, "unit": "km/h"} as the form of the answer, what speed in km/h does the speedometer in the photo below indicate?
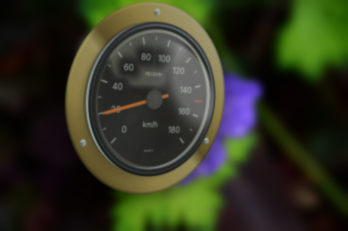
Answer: {"value": 20, "unit": "km/h"}
